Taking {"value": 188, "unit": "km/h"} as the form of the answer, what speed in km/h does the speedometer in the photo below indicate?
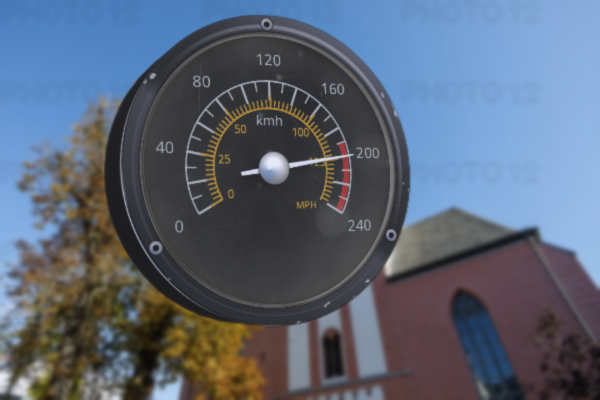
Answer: {"value": 200, "unit": "km/h"}
